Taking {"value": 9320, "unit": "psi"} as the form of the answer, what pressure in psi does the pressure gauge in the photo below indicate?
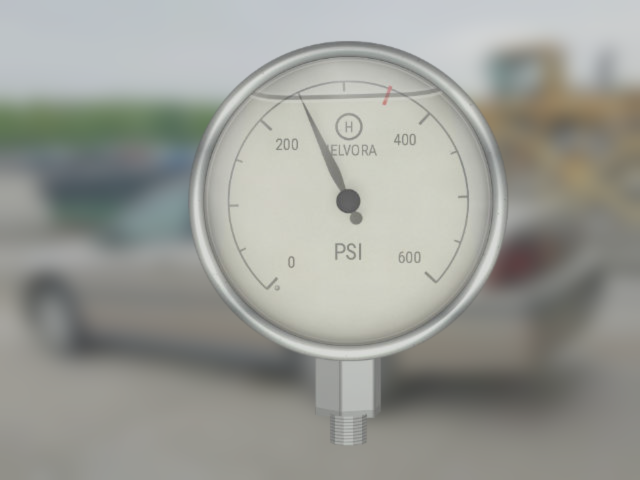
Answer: {"value": 250, "unit": "psi"}
